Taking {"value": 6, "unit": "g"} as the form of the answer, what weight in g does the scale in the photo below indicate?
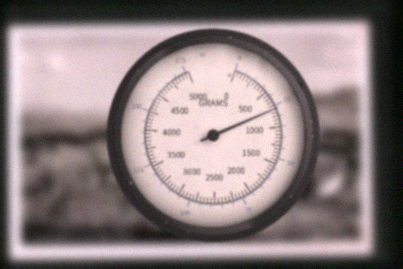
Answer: {"value": 750, "unit": "g"}
